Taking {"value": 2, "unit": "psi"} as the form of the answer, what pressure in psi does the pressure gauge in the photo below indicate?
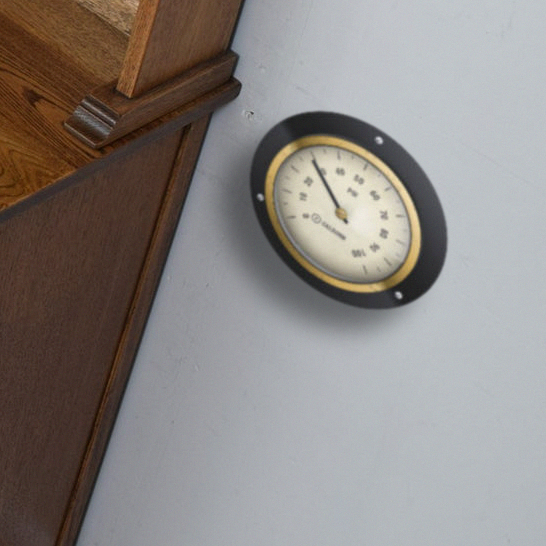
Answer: {"value": 30, "unit": "psi"}
